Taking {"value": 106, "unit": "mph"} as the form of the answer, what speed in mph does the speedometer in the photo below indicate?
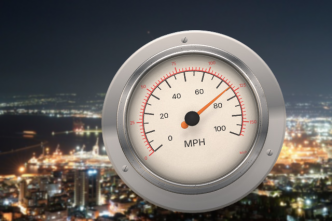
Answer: {"value": 75, "unit": "mph"}
